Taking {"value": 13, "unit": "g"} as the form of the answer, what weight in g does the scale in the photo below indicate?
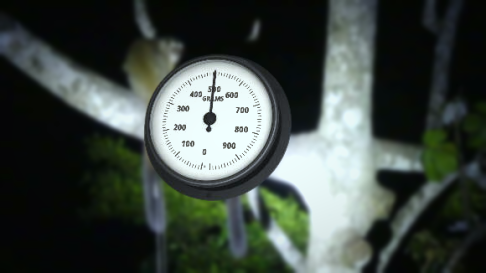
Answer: {"value": 500, "unit": "g"}
